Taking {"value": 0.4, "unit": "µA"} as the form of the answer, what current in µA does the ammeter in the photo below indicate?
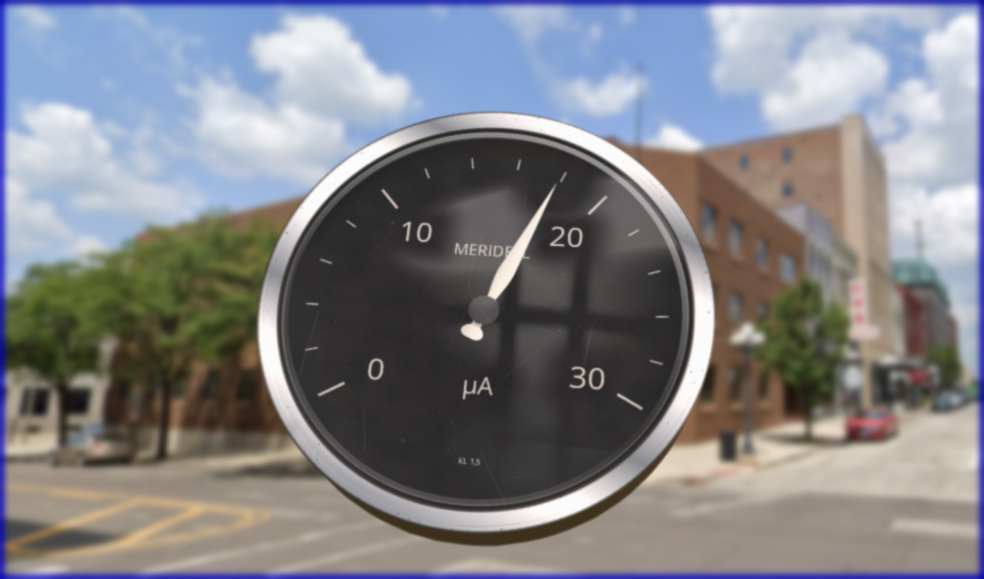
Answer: {"value": 18, "unit": "µA"}
